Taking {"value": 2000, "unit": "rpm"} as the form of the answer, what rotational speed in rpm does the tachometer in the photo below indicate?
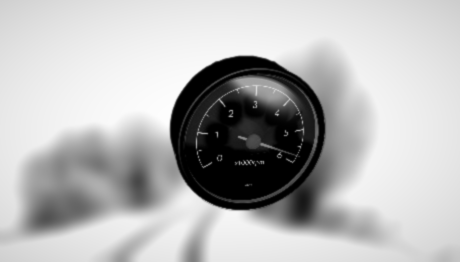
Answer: {"value": 5750, "unit": "rpm"}
